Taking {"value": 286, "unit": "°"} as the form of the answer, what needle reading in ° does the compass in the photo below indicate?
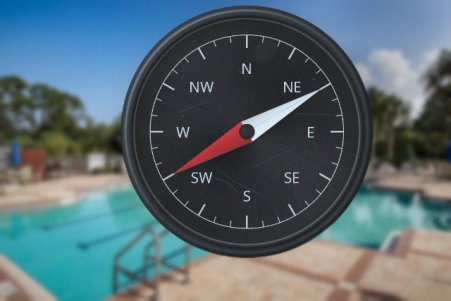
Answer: {"value": 240, "unit": "°"}
